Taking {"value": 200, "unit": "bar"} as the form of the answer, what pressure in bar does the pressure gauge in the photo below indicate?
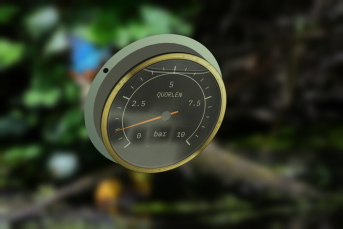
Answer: {"value": 1, "unit": "bar"}
